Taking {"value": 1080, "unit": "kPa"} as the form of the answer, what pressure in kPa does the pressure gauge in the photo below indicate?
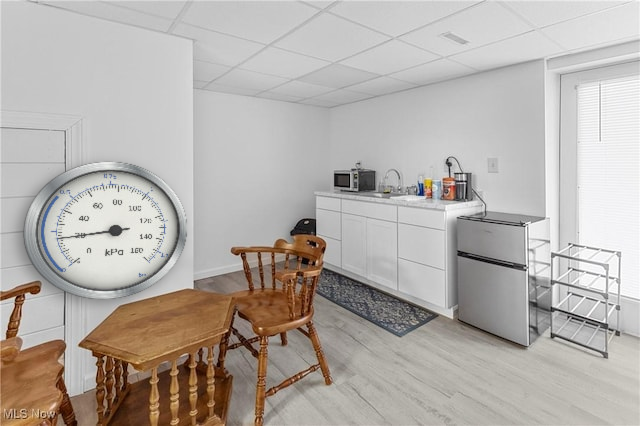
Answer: {"value": 20, "unit": "kPa"}
